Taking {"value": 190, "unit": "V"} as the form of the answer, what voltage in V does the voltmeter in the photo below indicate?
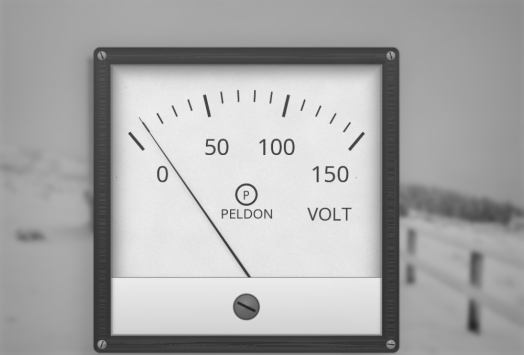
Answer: {"value": 10, "unit": "V"}
